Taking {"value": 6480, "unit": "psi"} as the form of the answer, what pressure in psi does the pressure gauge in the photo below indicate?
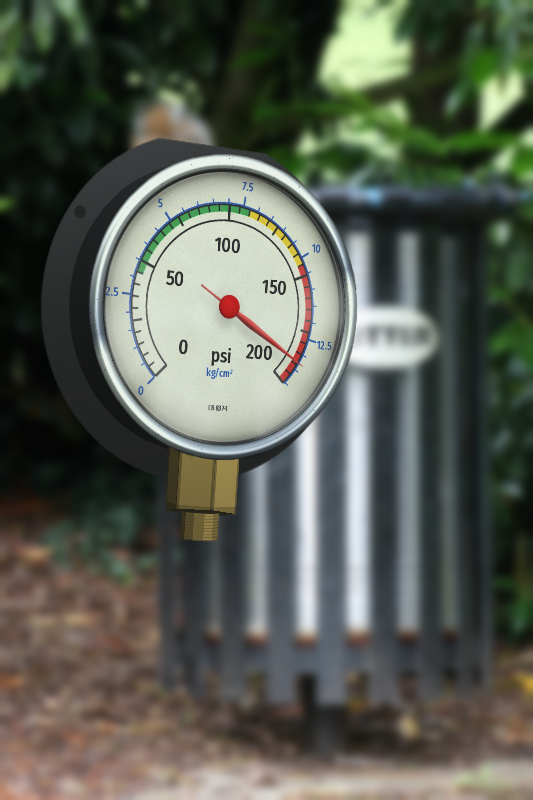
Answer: {"value": 190, "unit": "psi"}
